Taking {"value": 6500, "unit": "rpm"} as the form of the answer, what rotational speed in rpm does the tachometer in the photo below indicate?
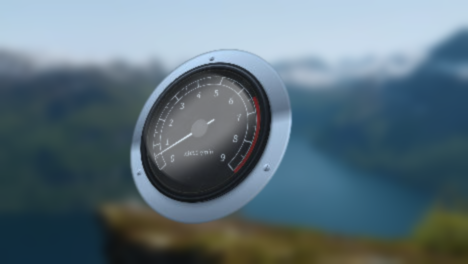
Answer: {"value": 500, "unit": "rpm"}
